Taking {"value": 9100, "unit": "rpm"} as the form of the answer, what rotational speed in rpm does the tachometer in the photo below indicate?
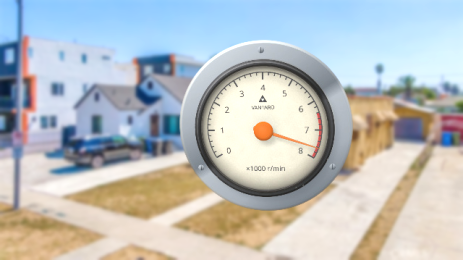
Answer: {"value": 7600, "unit": "rpm"}
